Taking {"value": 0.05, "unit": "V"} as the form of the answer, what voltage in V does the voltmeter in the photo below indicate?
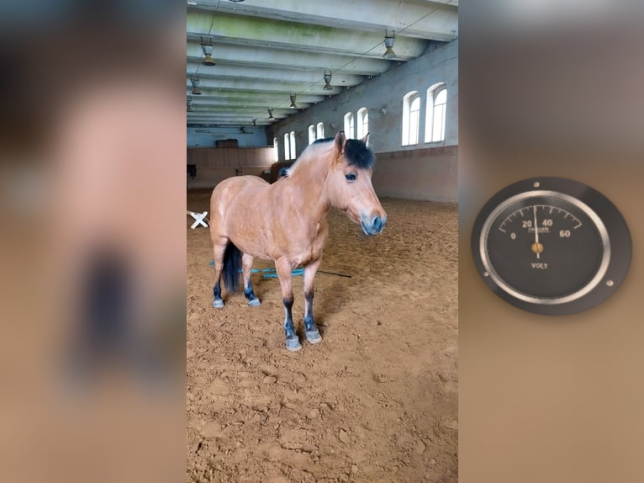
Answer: {"value": 30, "unit": "V"}
